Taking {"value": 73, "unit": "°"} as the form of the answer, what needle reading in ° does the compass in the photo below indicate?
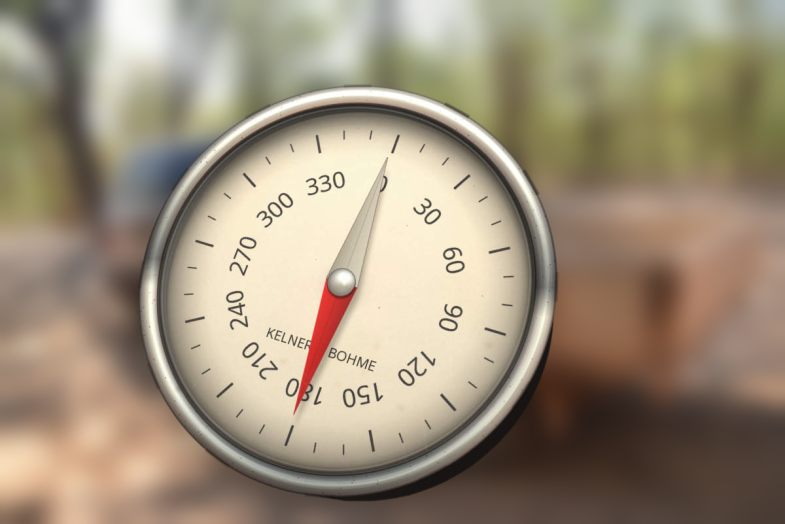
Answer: {"value": 180, "unit": "°"}
